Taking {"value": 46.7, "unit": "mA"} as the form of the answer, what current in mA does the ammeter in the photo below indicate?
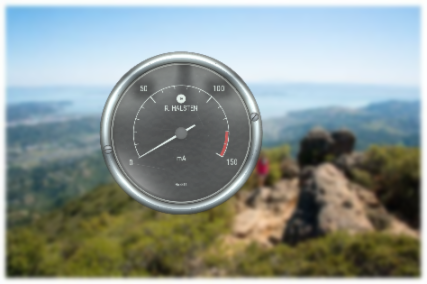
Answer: {"value": 0, "unit": "mA"}
